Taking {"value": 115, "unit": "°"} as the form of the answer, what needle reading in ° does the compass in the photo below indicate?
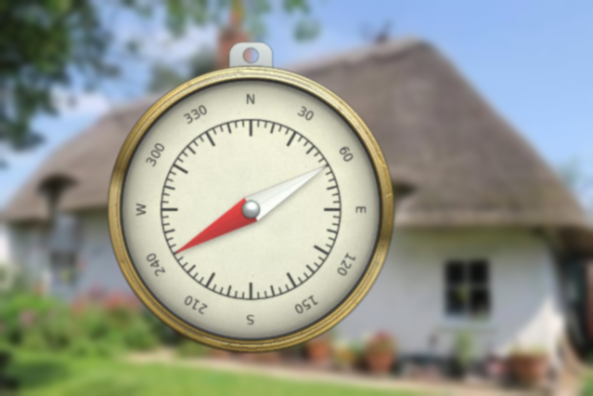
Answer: {"value": 240, "unit": "°"}
